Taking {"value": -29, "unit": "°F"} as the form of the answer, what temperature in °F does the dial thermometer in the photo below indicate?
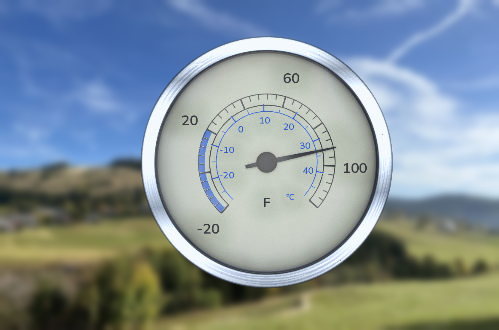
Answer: {"value": 92, "unit": "°F"}
